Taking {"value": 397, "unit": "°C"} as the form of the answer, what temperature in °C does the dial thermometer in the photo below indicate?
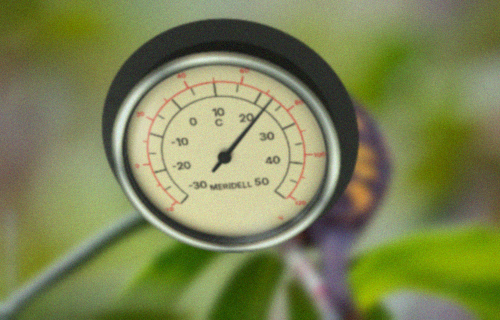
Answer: {"value": 22.5, "unit": "°C"}
